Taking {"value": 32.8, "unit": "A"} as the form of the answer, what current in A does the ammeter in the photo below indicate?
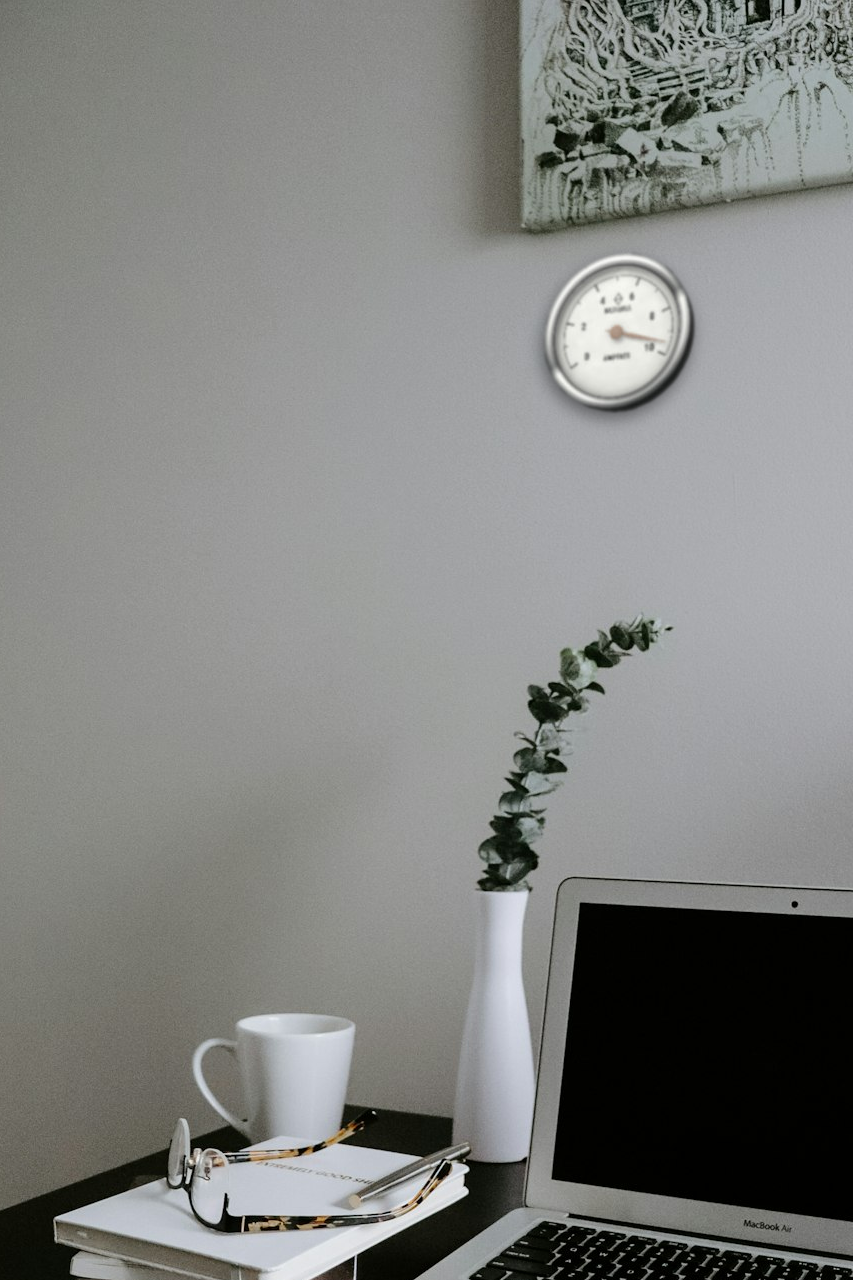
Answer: {"value": 9.5, "unit": "A"}
